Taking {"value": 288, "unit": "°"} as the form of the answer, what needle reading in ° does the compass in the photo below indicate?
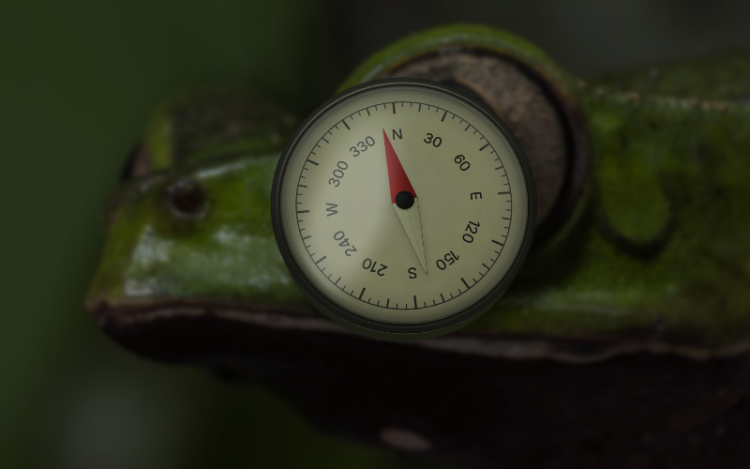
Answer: {"value": 350, "unit": "°"}
